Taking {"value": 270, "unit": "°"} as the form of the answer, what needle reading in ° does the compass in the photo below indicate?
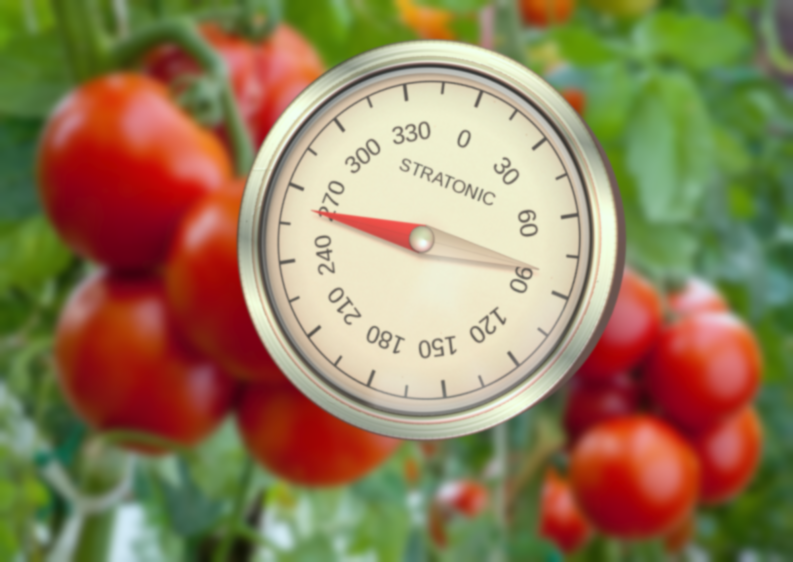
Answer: {"value": 262.5, "unit": "°"}
